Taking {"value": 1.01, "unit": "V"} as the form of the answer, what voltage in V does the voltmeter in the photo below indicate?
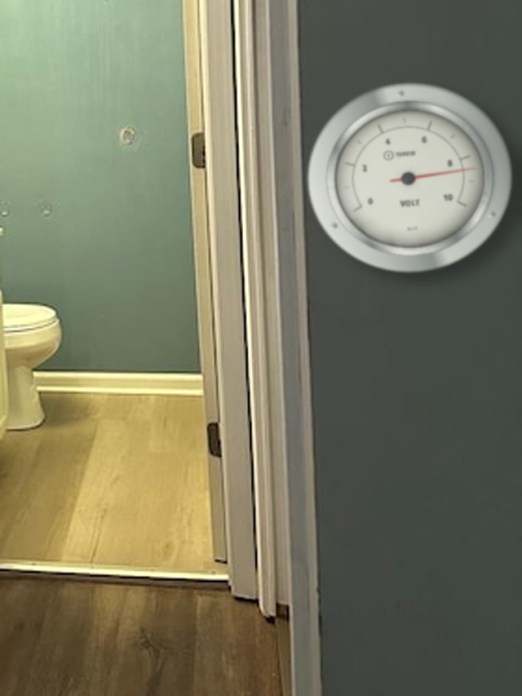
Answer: {"value": 8.5, "unit": "V"}
